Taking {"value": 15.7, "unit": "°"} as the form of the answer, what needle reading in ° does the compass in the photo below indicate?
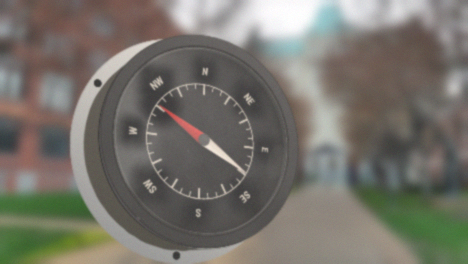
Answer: {"value": 300, "unit": "°"}
